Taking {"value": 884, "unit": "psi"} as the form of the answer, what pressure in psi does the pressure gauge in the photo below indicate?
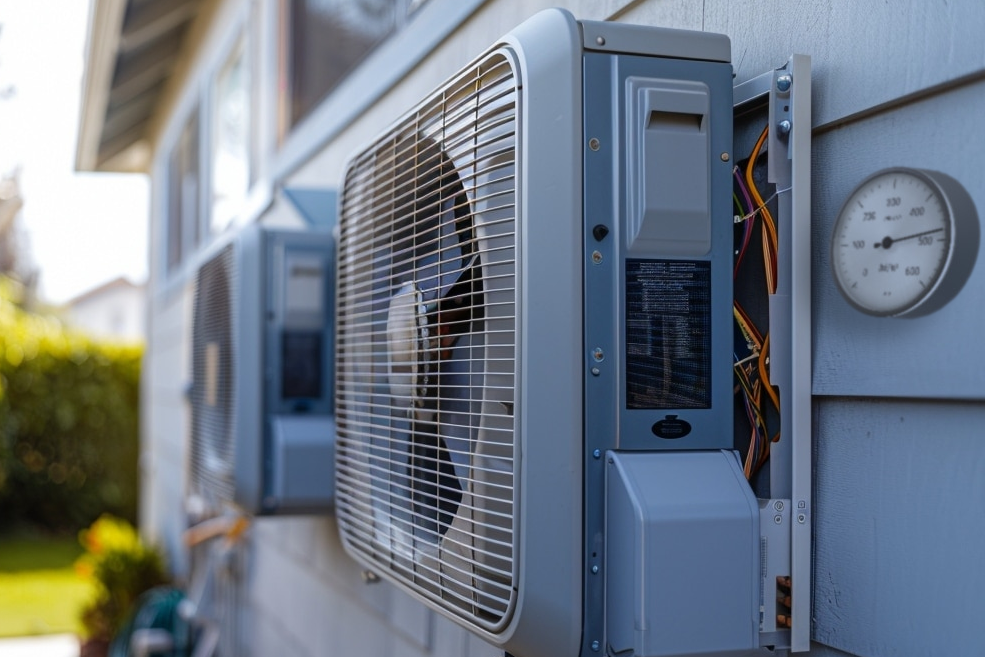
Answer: {"value": 480, "unit": "psi"}
